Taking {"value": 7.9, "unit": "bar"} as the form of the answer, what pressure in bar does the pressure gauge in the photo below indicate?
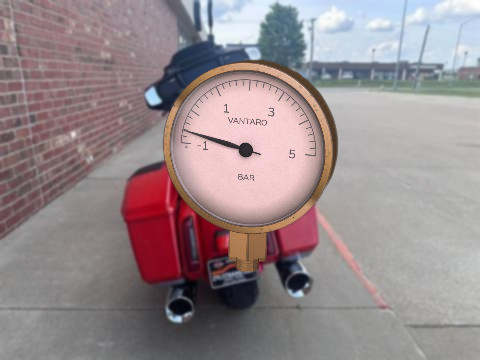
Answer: {"value": -0.6, "unit": "bar"}
